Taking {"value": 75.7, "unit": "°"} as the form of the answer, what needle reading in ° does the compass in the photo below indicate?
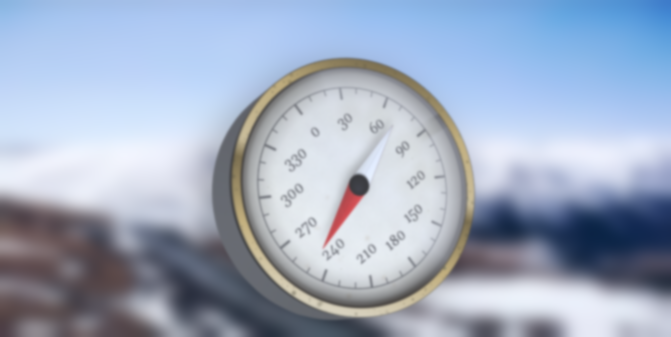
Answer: {"value": 250, "unit": "°"}
